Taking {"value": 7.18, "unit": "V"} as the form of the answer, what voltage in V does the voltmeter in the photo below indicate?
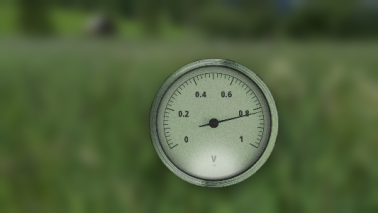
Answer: {"value": 0.82, "unit": "V"}
